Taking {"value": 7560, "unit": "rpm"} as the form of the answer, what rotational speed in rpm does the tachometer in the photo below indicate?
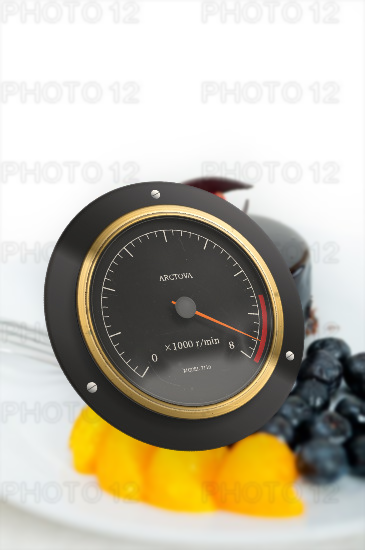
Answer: {"value": 7600, "unit": "rpm"}
